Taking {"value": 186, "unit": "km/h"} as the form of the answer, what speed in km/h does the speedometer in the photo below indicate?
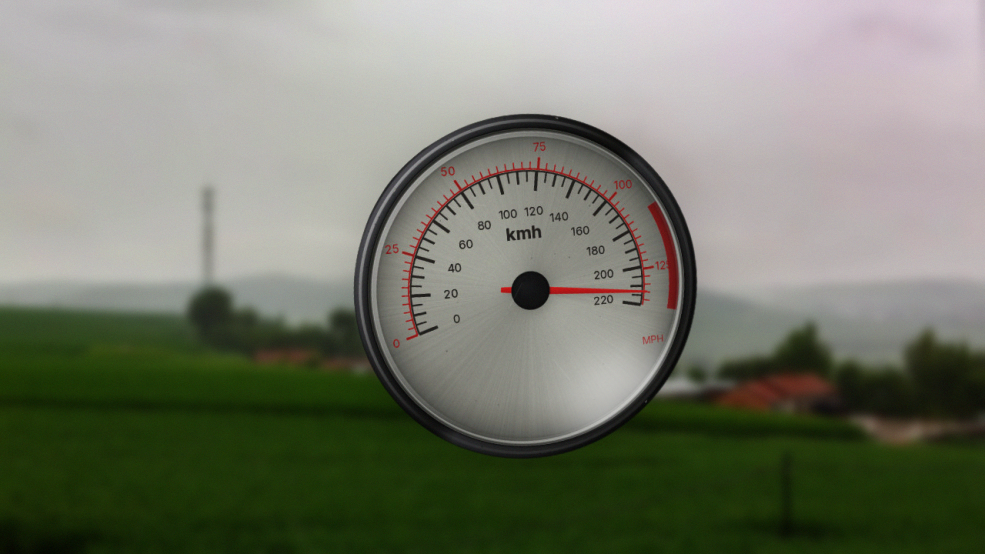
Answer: {"value": 212.5, "unit": "km/h"}
